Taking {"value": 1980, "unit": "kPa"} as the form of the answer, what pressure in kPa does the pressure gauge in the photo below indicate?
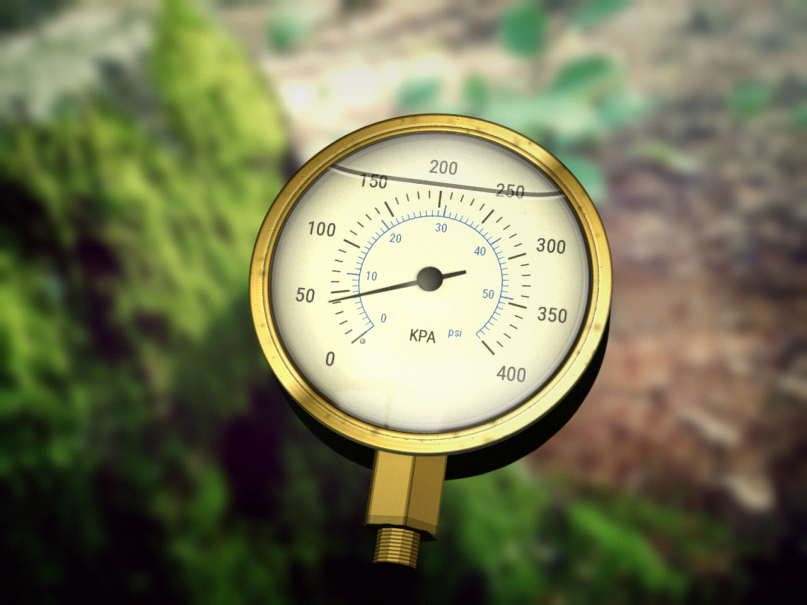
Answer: {"value": 40, "unit": "kPa"}
